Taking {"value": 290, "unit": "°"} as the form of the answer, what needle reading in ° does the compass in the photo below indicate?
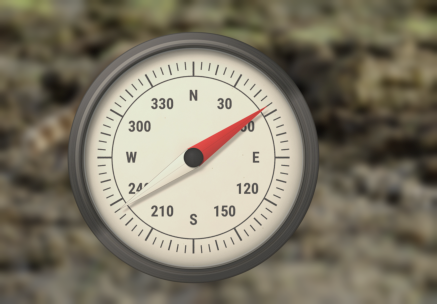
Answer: {"value": 55, "unit": "°"}
